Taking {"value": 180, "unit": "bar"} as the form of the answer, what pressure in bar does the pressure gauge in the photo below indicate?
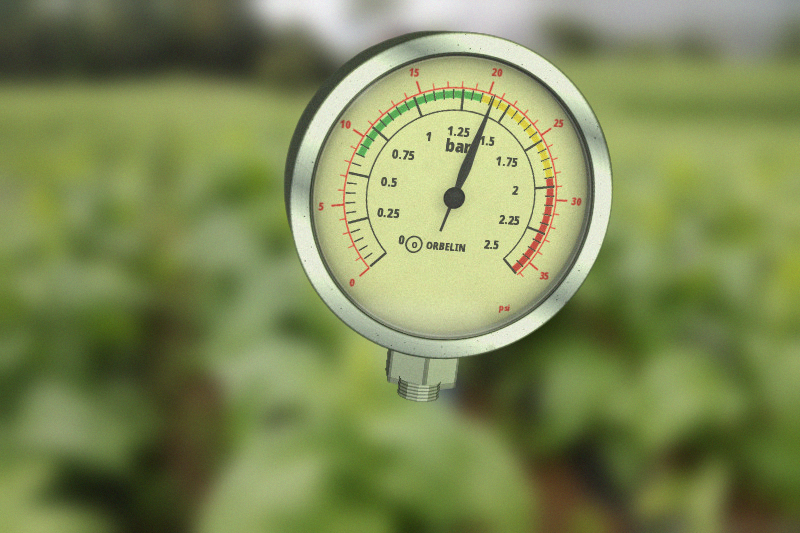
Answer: {"value": 1.4, "unit": "bar"}
